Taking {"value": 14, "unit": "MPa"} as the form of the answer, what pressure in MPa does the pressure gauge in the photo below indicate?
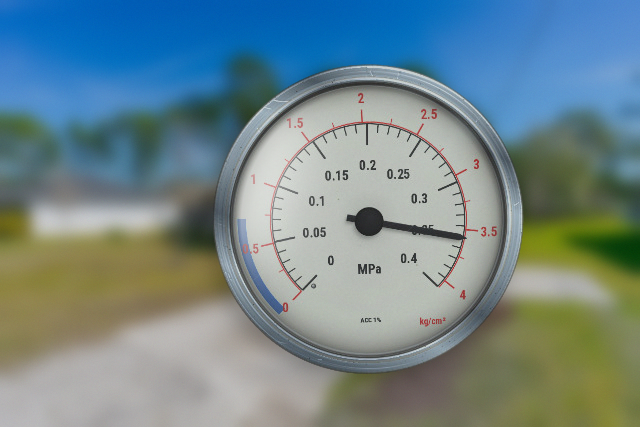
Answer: {"value": 0.35, "unit": "MPa"}
